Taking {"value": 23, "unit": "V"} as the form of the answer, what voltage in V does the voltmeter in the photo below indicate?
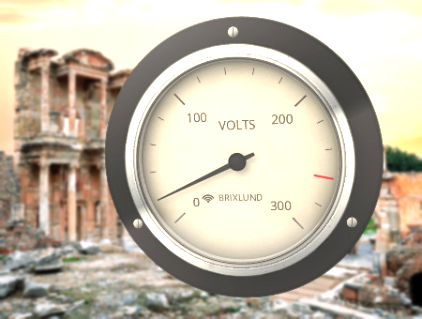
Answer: {"value": 20, "unit": "V"}
